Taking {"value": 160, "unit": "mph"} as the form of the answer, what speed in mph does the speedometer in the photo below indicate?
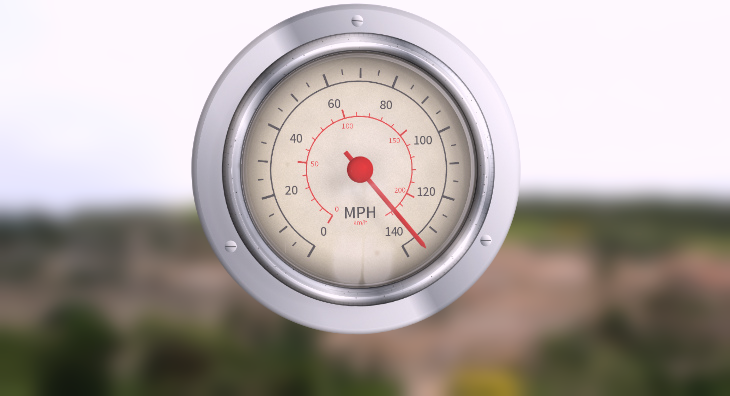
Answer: {"value": 135, "unit": "mph"}
